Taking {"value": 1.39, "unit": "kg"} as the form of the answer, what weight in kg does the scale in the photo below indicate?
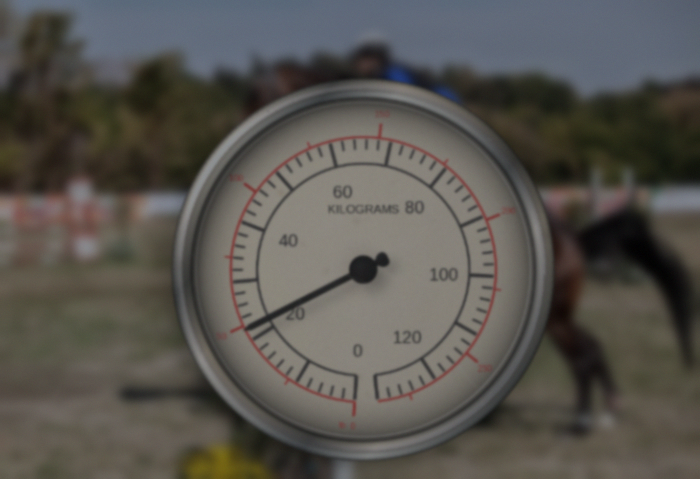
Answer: {"value": 22, "unit": "kg"}
